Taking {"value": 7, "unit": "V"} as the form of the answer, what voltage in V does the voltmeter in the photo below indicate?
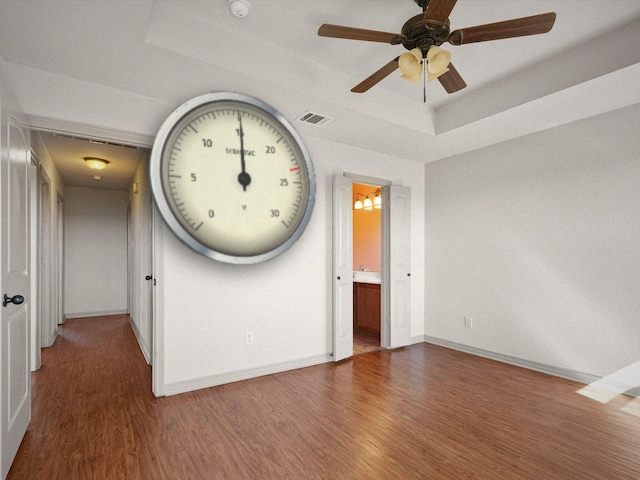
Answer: {"value": 15, "unit": "V"}
